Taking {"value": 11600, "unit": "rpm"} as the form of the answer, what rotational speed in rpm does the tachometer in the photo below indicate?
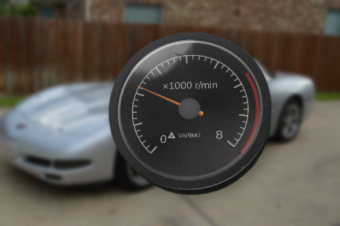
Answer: {"value": 2200, "unit": "rpm"}
